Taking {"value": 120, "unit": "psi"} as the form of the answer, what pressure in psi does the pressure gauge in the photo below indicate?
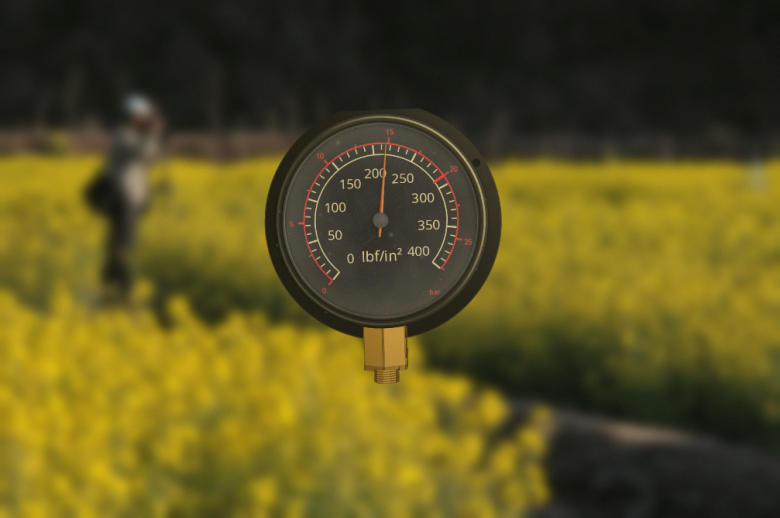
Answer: {"value": 215, "unit": "psi"}
